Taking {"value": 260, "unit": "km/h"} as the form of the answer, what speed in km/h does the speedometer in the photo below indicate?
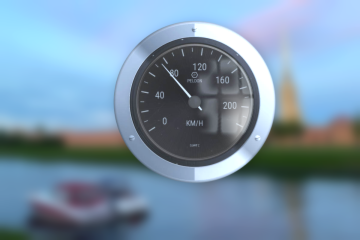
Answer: {"value": 75, "unit": "km/h"}
